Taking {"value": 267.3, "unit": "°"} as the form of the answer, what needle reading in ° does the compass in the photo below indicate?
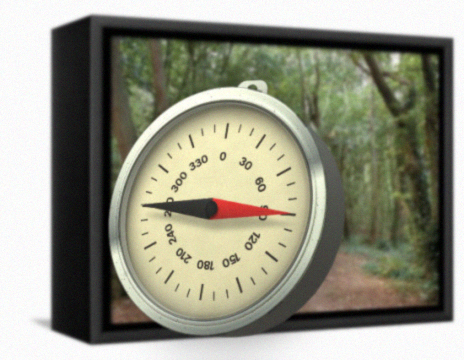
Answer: {"value": 90, "unit": "°"}
